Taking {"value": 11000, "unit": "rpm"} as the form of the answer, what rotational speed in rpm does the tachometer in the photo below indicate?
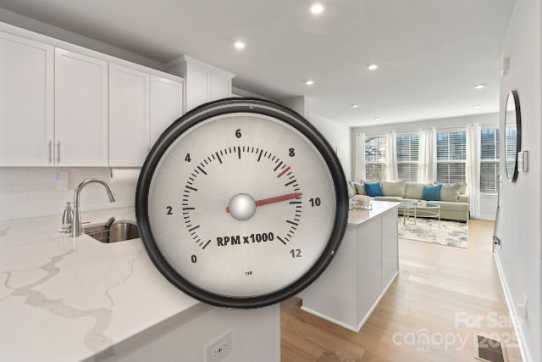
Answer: {"value": 9600, "unit": "rpm"}
